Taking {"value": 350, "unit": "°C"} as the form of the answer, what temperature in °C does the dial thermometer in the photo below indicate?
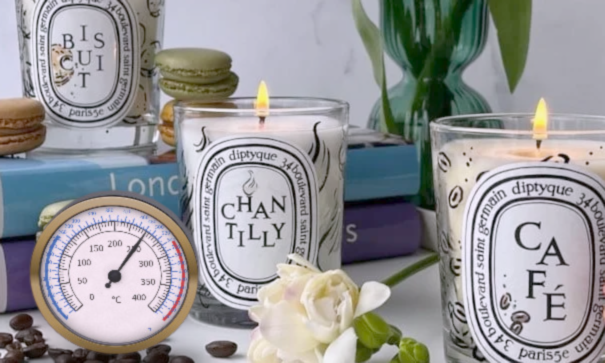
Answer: {"value": 250, "unit": "°C"}
